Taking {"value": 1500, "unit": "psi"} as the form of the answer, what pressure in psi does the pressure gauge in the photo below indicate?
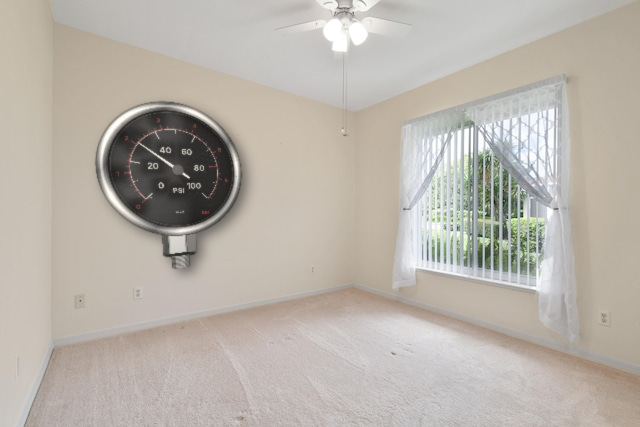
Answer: {"value": 30, "unit": "psi"}
